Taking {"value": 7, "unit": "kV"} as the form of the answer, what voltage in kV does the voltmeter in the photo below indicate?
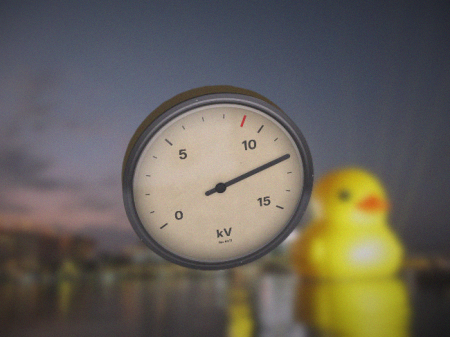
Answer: {"value": 12, "unit": "kV"}
